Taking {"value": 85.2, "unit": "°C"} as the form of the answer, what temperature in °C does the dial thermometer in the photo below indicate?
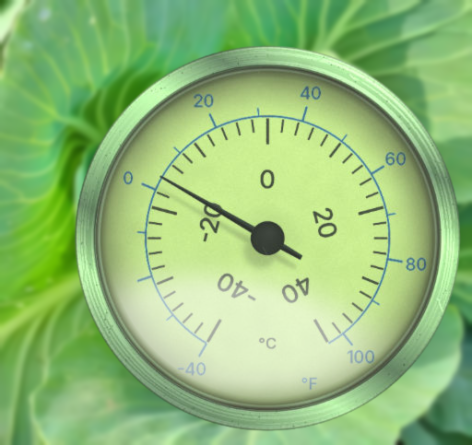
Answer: {"value": -16, "unit": "°C"}
